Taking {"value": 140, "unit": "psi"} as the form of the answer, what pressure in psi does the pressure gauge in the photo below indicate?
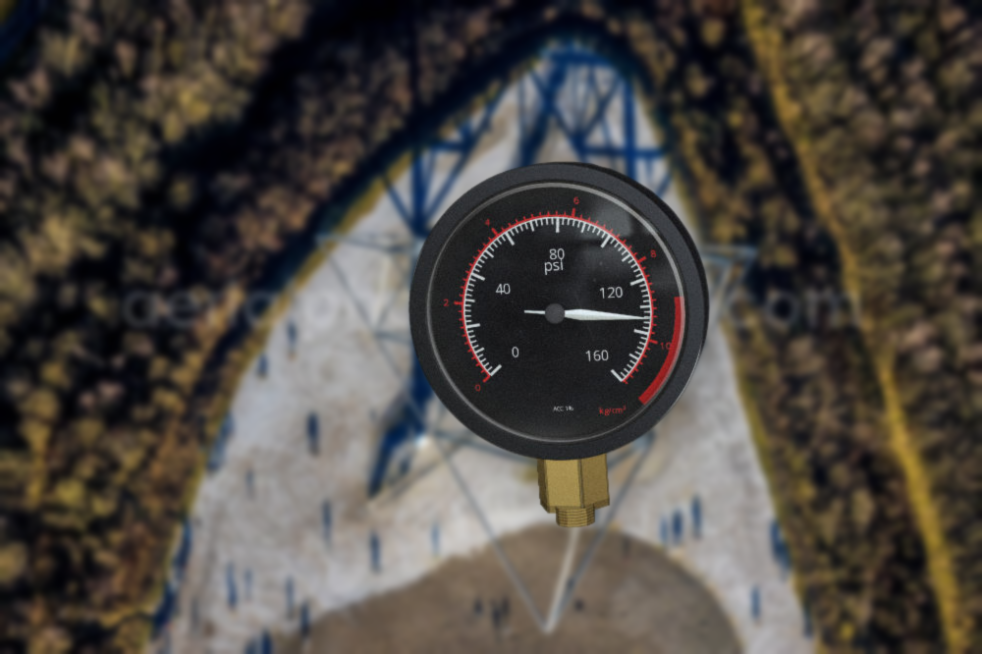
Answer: {"value": 134, "unit": "psi"}
